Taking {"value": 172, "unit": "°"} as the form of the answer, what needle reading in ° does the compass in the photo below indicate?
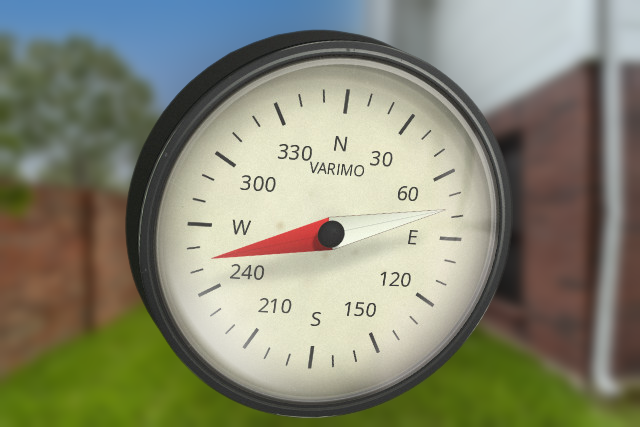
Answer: {"value": 255, "unit": "°"}
